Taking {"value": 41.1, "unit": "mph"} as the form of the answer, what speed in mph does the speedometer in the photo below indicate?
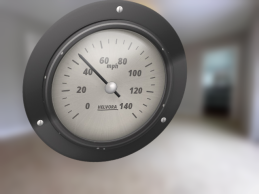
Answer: {"value": 45, "unit": "mph"}
